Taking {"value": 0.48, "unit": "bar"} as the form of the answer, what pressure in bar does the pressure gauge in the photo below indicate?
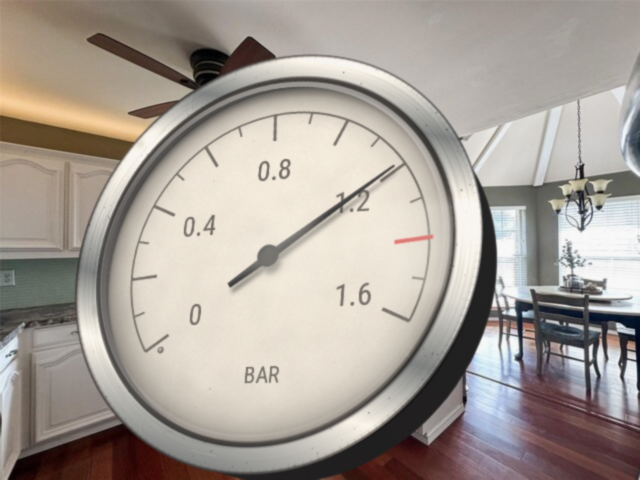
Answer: {"value": 1.2, "unit": "bar"}
